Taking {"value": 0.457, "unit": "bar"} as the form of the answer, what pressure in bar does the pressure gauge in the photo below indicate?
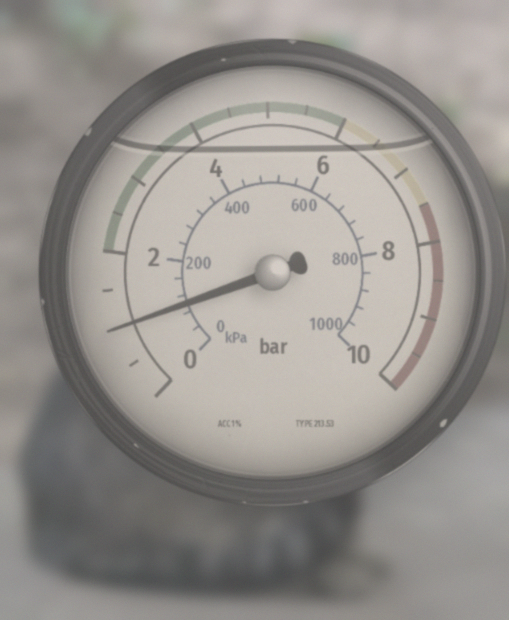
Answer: {"value": 1, "unit": "bar"}
